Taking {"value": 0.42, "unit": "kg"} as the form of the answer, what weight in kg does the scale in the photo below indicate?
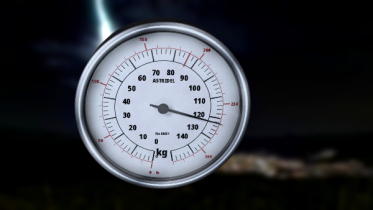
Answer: {"value": 122, "unit": "kg"}
